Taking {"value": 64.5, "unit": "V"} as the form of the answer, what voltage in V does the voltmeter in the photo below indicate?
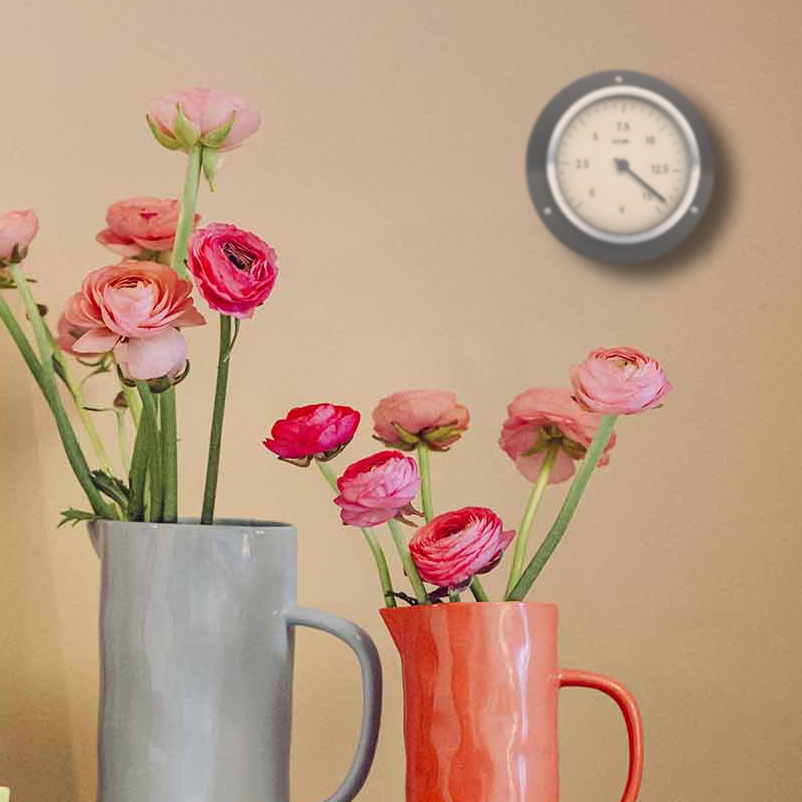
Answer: {"value": 14.5, "unit": "V"}
